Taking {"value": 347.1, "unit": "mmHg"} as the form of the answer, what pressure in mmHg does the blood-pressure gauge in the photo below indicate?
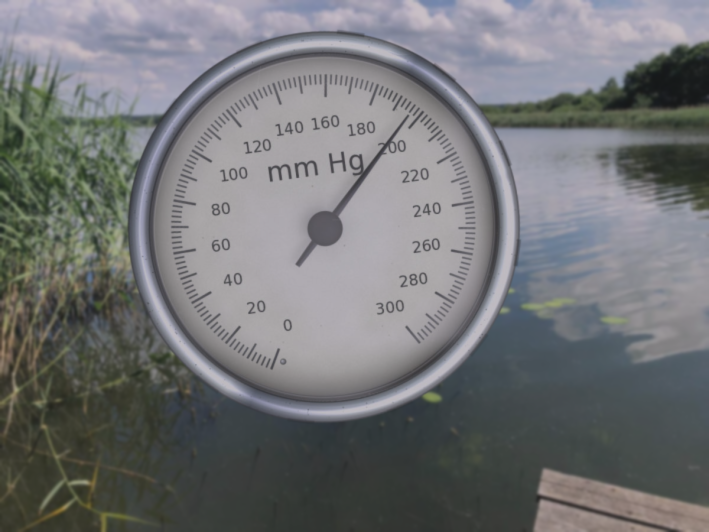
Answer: {"value": 196, "unit": "mmHg"}
